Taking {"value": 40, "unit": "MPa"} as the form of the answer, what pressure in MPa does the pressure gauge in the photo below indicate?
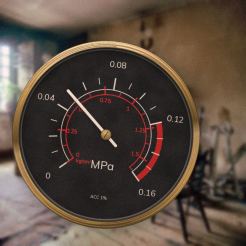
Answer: {"value": 0.05, "unit": "MPa"}
